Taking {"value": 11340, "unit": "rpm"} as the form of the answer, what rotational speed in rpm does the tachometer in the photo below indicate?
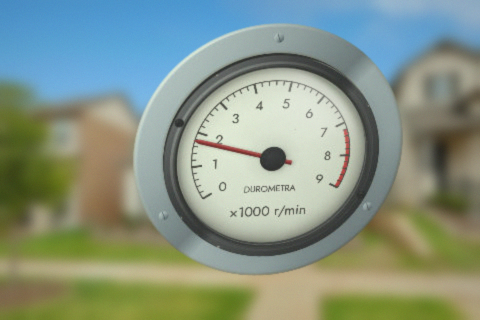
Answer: {"value": 1800, "unit": "rpm"}
